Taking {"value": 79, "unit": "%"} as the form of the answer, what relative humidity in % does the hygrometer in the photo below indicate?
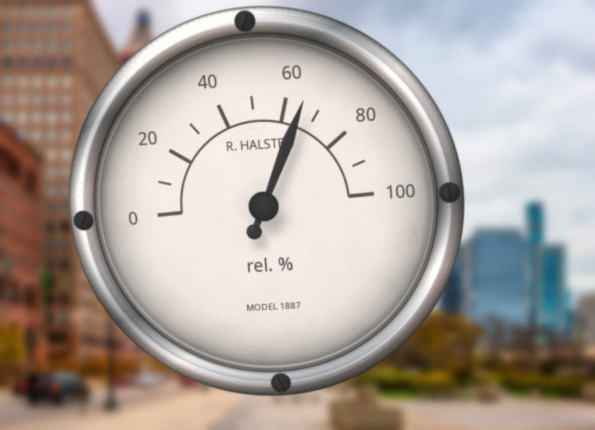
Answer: {"value": 65, "unit": "%"}
